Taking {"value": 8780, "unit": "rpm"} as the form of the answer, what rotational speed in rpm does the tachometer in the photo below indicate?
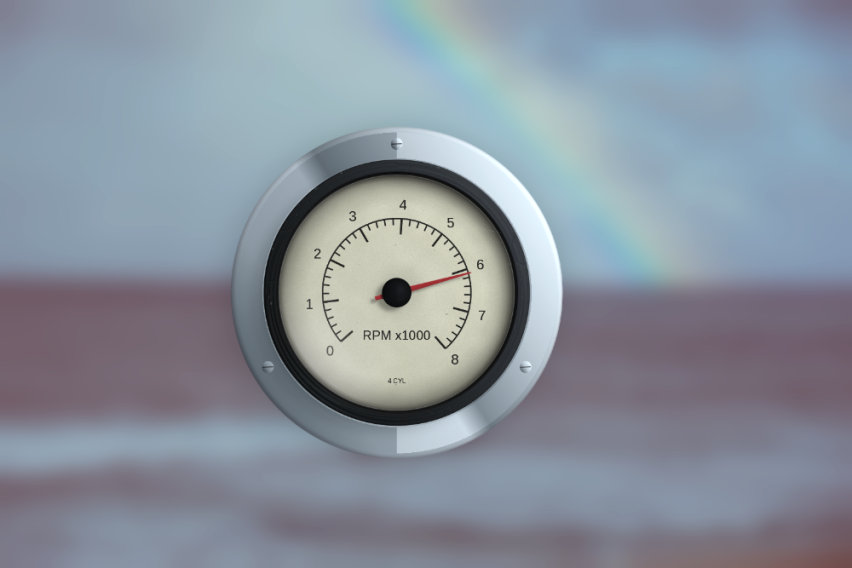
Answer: {"value": 6100, "unit": "rpm"}
